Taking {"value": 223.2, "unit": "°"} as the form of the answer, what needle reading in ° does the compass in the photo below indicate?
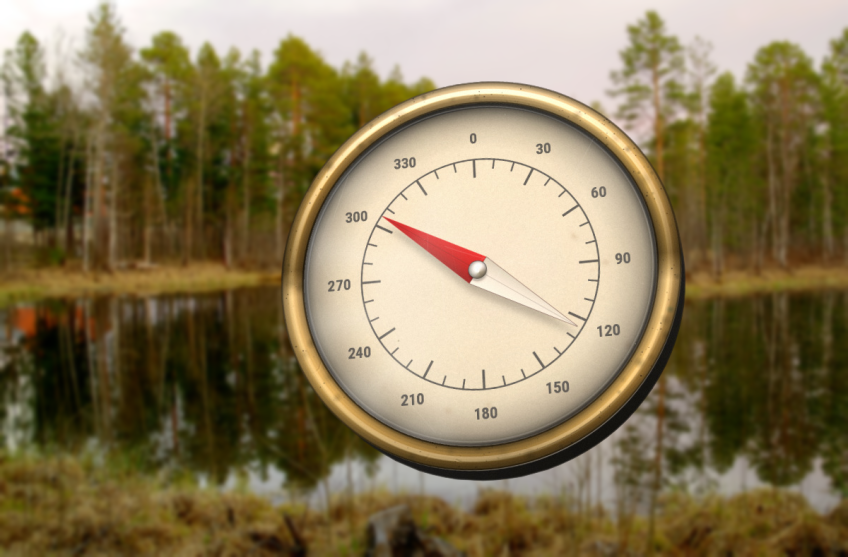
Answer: {"value": 305, "unit": "°"}
